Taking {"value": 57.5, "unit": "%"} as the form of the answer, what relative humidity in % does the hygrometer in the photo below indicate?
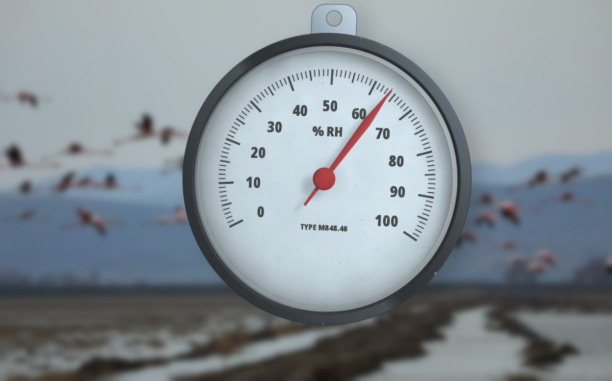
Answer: {"value": 64, "unit": "%"}
